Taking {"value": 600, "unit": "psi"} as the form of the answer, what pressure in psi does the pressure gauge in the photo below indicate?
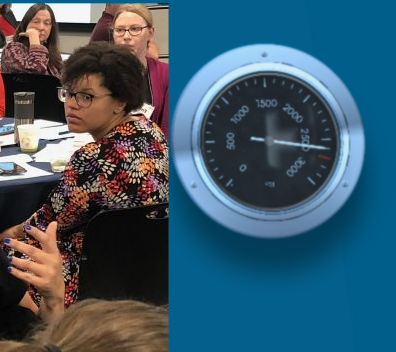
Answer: {"value": 2600, "unit": "psi"}
